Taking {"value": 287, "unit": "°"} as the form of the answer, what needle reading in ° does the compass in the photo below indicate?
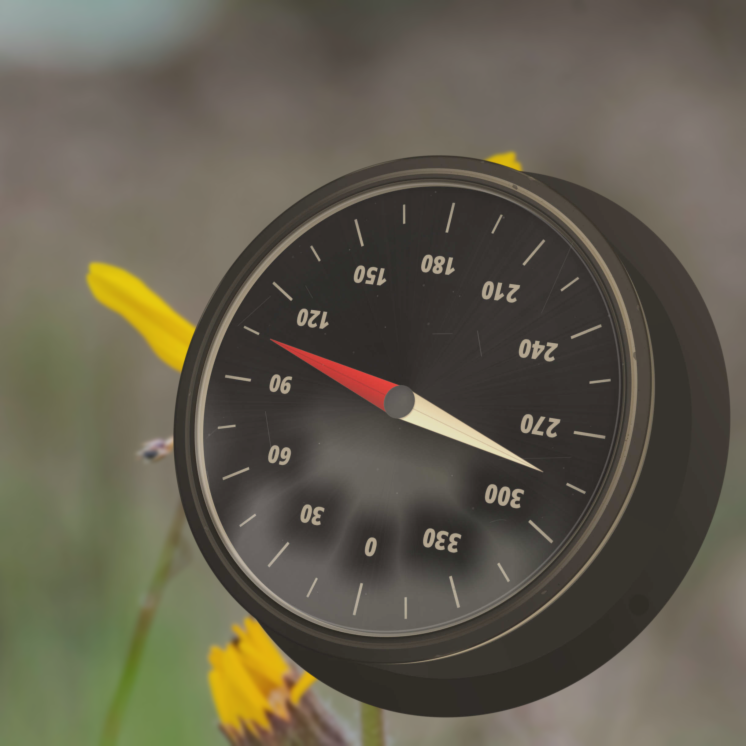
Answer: {"value": 105, "unit": "°"}
